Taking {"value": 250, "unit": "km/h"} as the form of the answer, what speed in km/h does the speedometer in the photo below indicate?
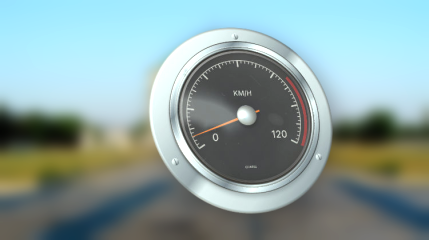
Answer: {"value": 6, "unit": "km/h"}
